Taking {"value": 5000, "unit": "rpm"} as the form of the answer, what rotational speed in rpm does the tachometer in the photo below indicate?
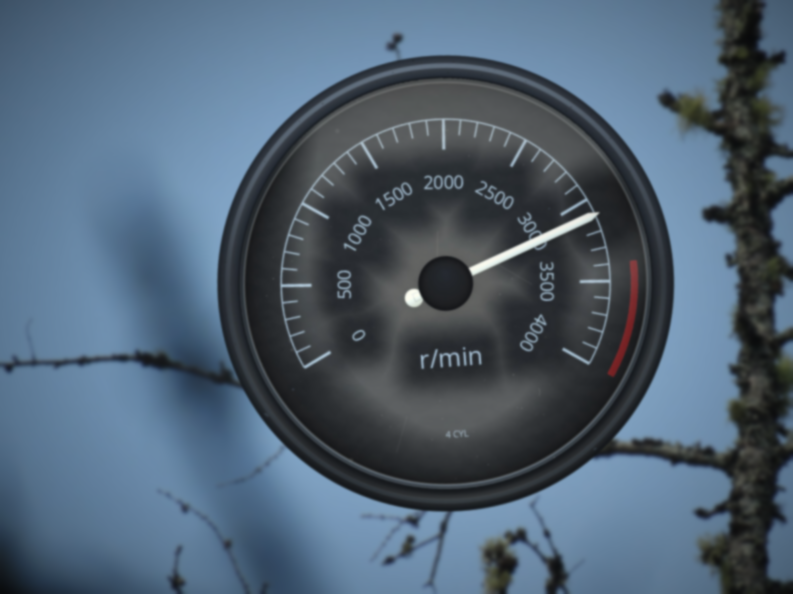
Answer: {"value": 3100, "unit": "rpm"}
